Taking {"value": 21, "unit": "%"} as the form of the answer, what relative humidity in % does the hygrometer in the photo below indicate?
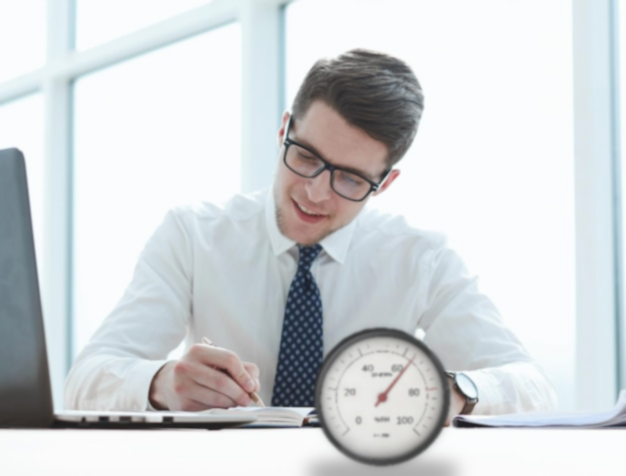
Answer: {"value": 64, "unit": "%"}
